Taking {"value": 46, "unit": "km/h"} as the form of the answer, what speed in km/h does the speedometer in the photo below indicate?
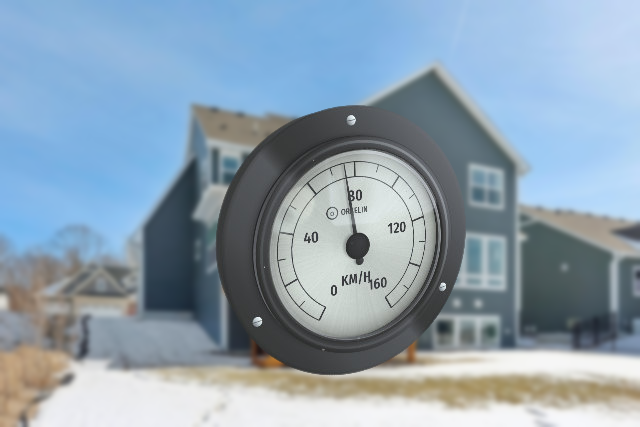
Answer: {"value": 75, "unit": "km/h"}
